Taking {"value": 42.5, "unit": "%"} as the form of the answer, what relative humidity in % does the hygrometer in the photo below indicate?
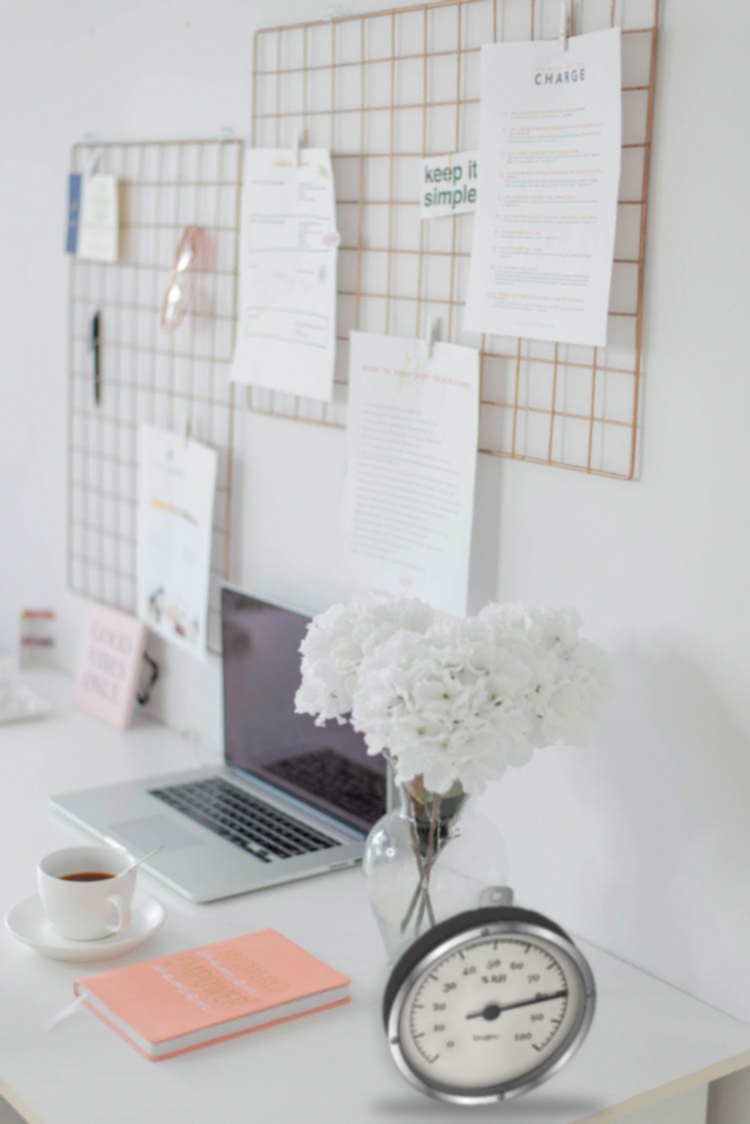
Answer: {"value": 80, "unit": "%"}
